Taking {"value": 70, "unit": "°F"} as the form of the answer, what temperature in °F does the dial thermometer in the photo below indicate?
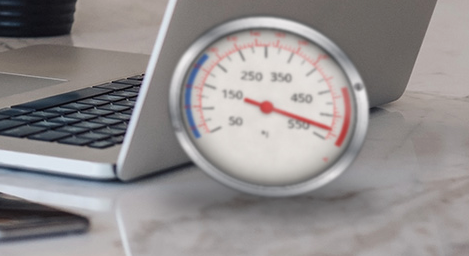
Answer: {"value": 525, "unit": "°F"}
